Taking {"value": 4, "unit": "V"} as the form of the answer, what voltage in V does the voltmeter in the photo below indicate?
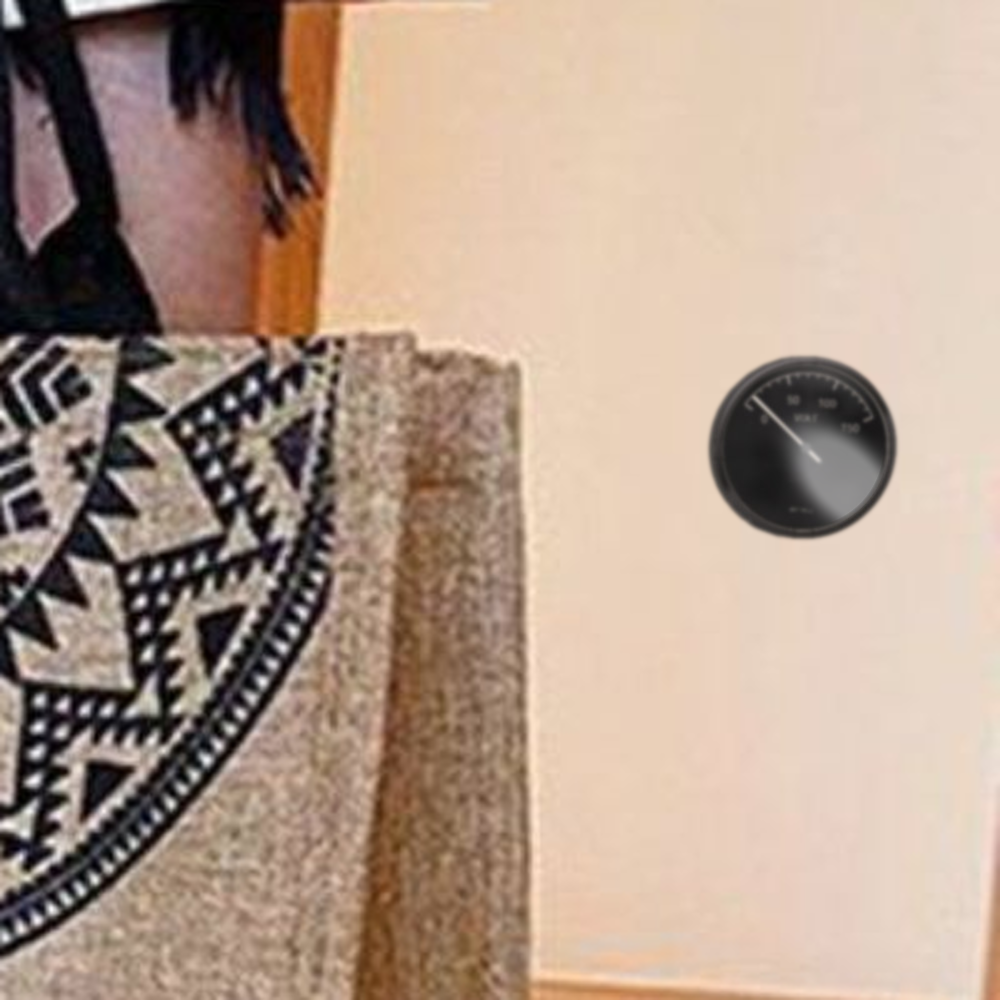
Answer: {"value": 10, "unit": "V"}
